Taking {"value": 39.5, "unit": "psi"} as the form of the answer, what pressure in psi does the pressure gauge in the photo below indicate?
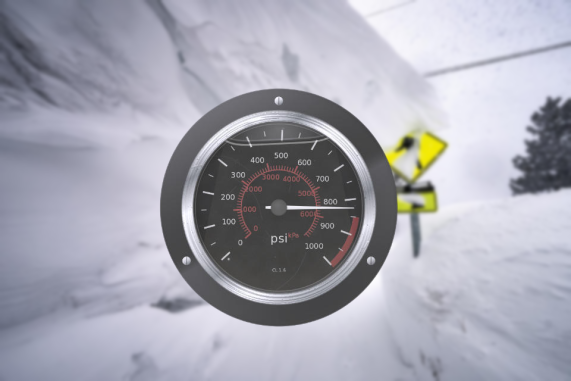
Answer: {"value": 825, "unit": "psi"}
